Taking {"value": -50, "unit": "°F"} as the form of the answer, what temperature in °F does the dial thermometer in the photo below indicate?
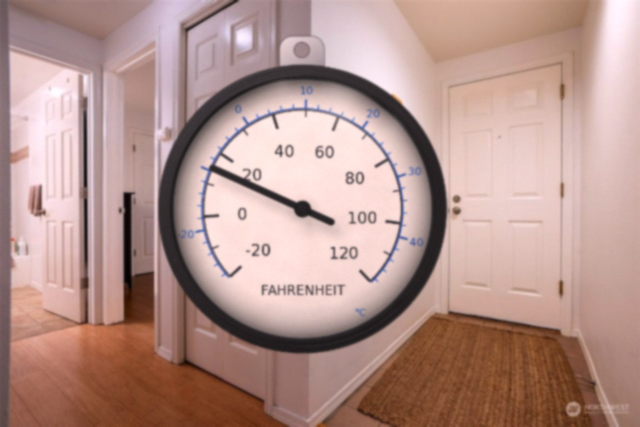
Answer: {"value": 15, "unit": "°F"}
